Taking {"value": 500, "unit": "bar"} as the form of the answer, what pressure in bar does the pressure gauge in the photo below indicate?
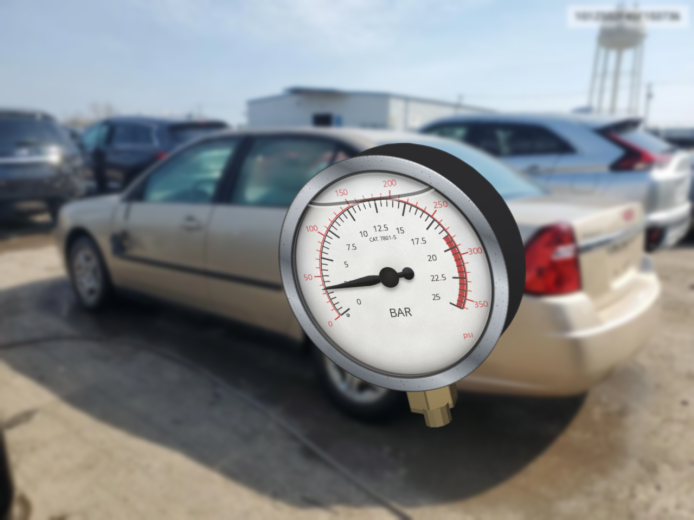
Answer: {"value": 2.5, "unit": "bar"}
